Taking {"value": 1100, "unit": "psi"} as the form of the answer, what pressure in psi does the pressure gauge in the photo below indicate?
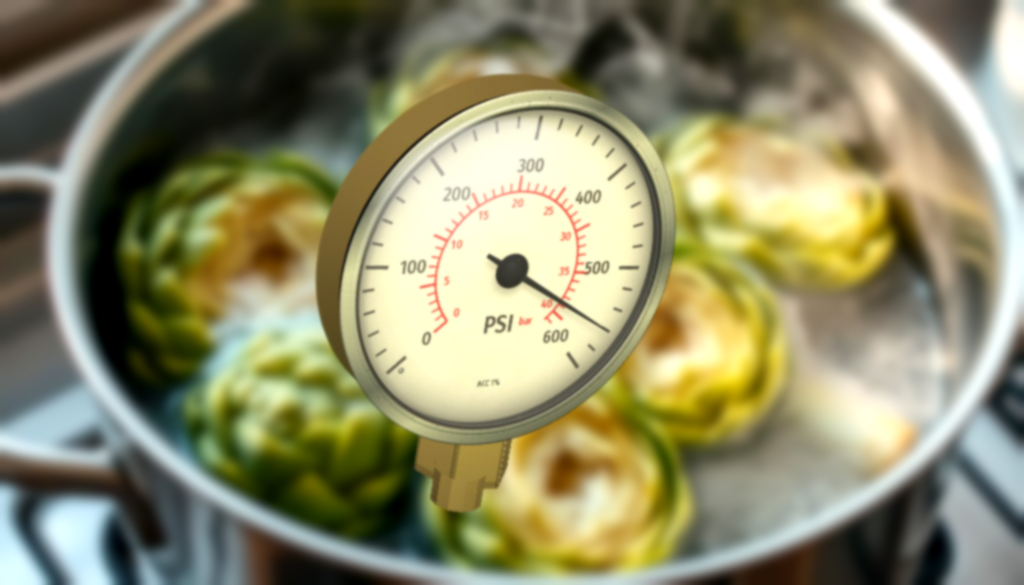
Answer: {"value": 560, "unit": "psi"}
